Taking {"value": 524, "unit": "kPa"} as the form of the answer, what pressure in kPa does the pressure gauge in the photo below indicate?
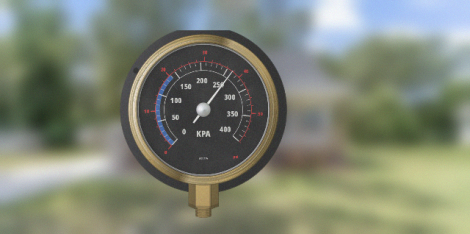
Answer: {"value": 260, "unit": "kPa"}
